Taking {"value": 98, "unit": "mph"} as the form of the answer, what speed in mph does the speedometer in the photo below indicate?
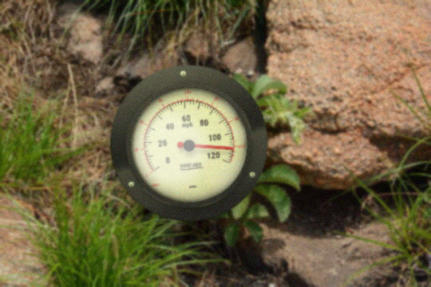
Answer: {"value": 110, "unit": "mph"}
